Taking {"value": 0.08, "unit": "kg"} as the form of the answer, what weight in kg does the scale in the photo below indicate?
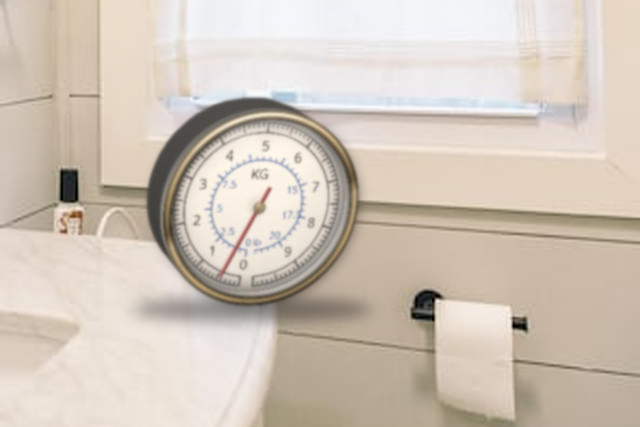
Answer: {"value": 0.5, "unit": "kg"}
